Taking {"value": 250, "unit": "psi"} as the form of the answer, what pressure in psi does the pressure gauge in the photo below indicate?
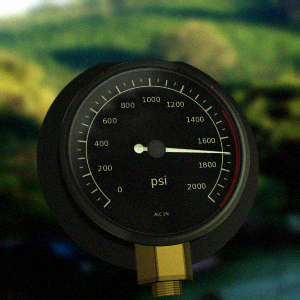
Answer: {"value": 1700, "unit": "psi"}
